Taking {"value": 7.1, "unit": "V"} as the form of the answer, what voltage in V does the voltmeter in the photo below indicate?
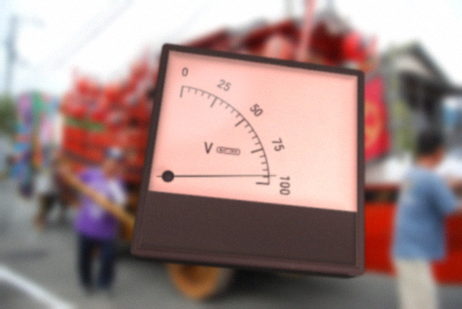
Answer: {"value": 95, "unit": "V"}
